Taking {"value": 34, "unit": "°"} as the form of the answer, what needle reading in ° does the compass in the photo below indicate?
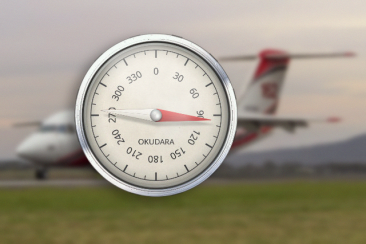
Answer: {"value": 95, "unit": "°"}
